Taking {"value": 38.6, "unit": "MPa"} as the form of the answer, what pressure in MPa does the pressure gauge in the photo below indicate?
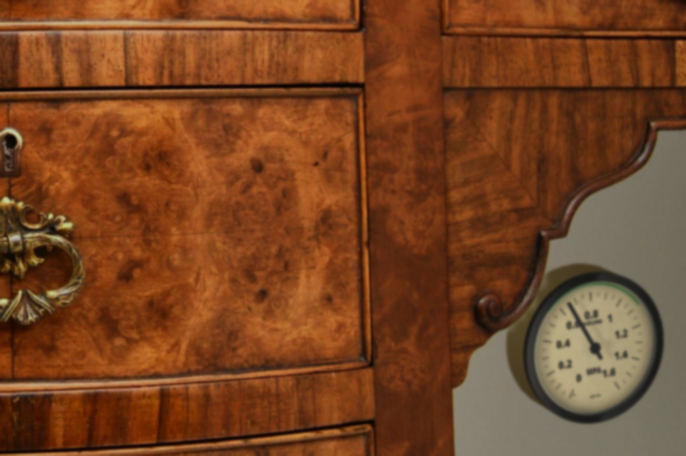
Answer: {"value": 0.65, "unit": "MPa"}
